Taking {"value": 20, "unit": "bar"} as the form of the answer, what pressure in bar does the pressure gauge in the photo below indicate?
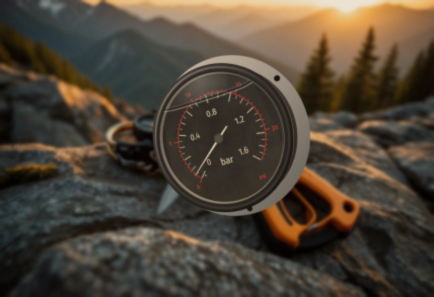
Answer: {"value": 0.05, "unit": "bar"}
